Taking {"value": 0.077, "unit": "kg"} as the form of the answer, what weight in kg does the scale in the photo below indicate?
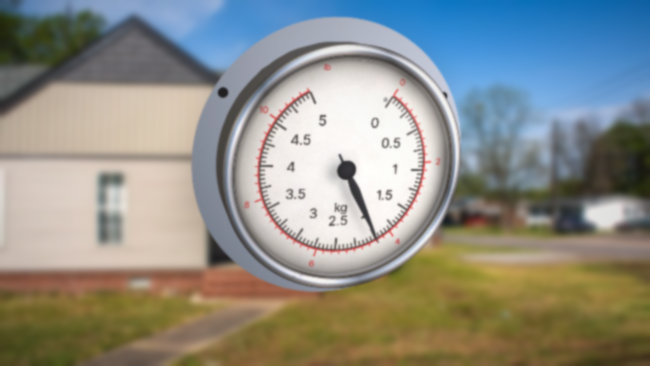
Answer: {"value": 2, "unit": "kg"}
